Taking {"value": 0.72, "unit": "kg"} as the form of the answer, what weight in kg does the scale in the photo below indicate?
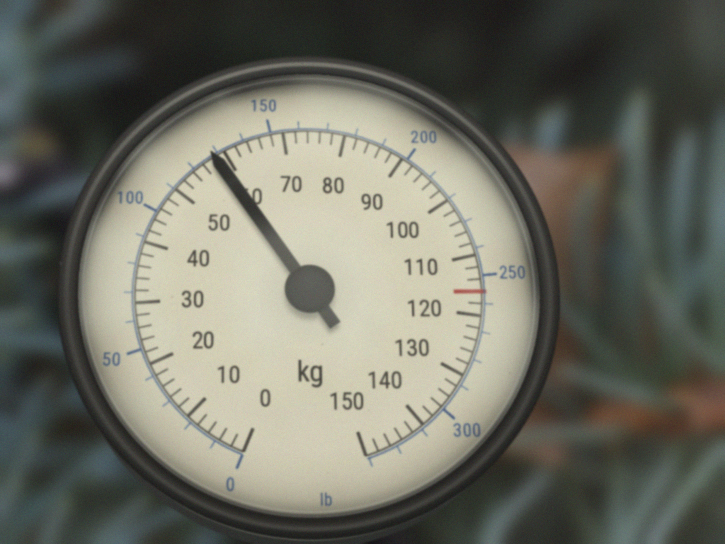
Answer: {"value": 58, "unit": "kg"}
